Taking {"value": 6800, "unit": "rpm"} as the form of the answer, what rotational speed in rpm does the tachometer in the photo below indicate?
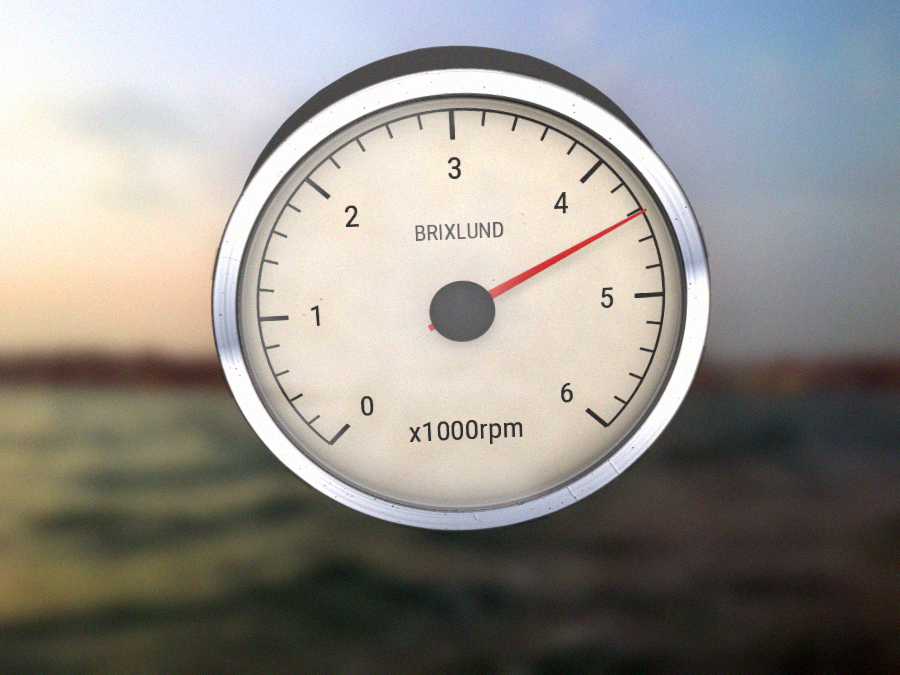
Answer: {"value": 4400, "unit": "rpm"}
